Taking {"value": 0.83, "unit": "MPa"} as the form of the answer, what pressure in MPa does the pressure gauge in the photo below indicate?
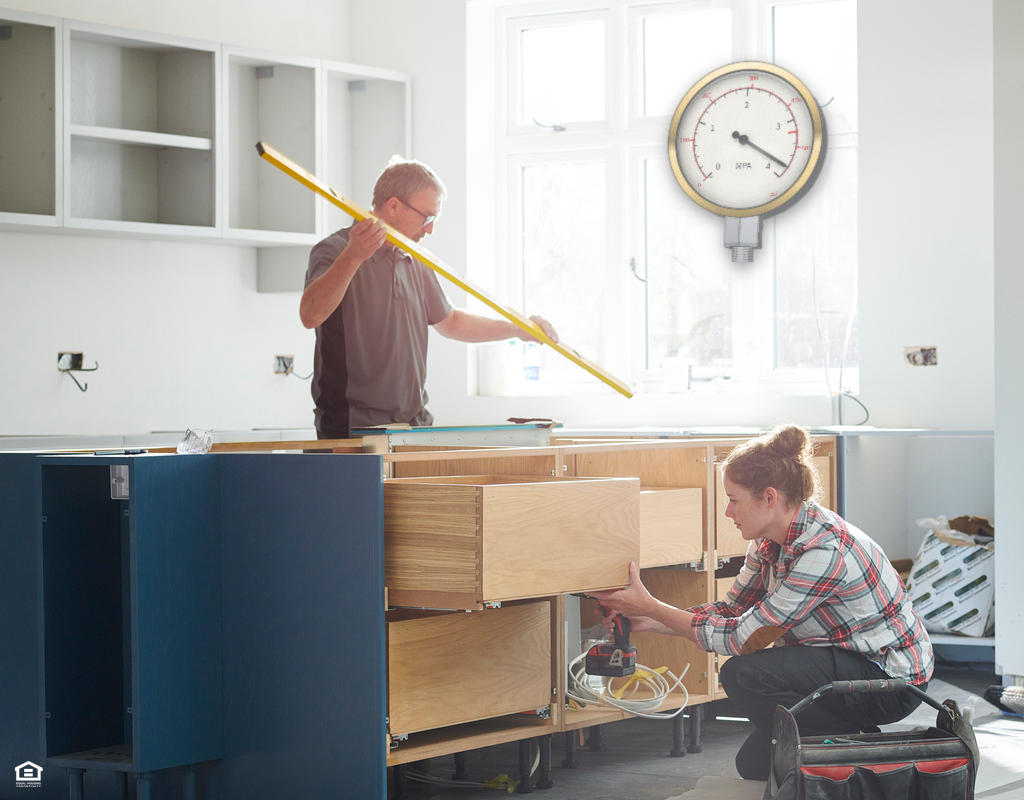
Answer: {"value": 3.8, "unit": "MPa"}
